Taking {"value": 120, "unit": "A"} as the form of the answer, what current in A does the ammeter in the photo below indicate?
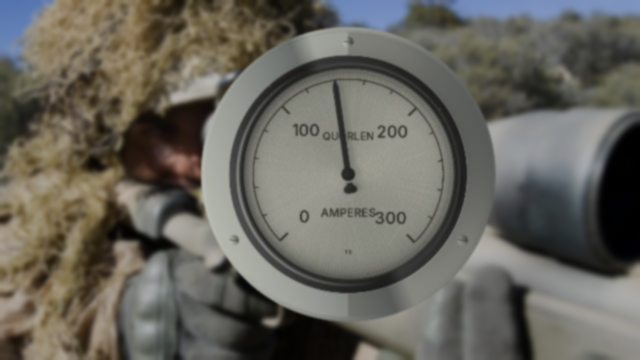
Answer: {"value": 140, "unit": "A"}
